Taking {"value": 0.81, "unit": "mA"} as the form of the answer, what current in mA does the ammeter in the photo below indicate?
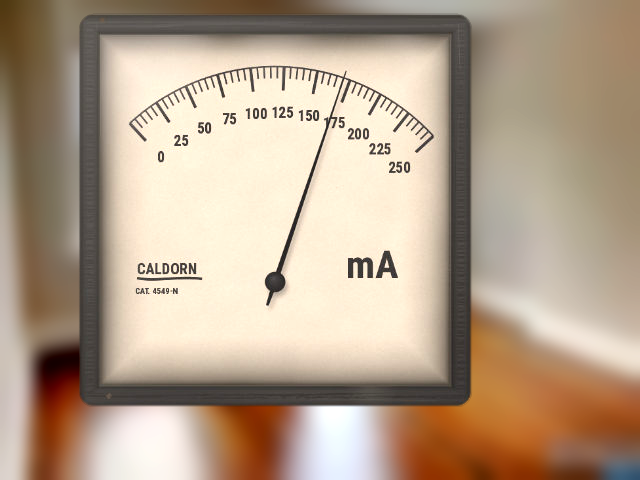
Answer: {"value": 170, "unit": "mA"}
